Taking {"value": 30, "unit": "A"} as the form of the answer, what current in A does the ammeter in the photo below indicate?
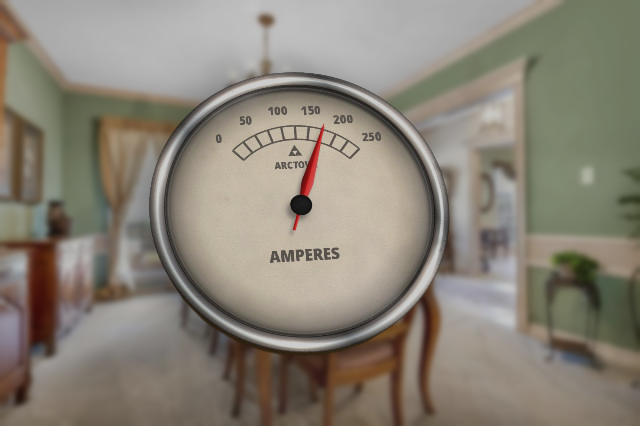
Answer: {"value": 175, "unit": "A"}
